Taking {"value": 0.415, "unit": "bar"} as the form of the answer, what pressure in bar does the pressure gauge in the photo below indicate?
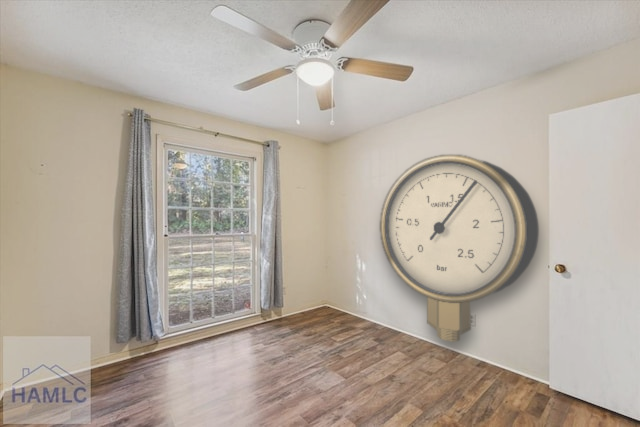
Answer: {"value": 1.6, "unit": "bar"}
